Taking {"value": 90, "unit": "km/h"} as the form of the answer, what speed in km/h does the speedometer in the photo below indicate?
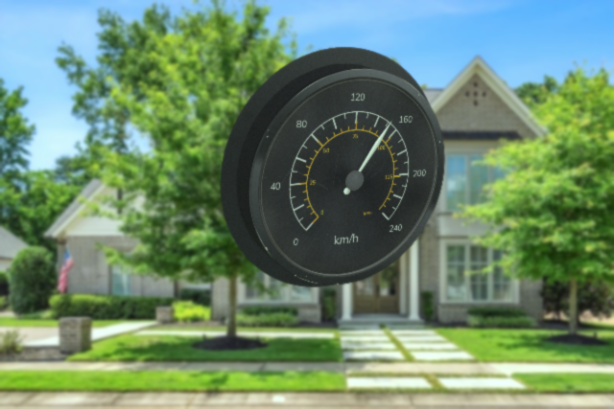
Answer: {"value": 150, "unit": "km/h"}
